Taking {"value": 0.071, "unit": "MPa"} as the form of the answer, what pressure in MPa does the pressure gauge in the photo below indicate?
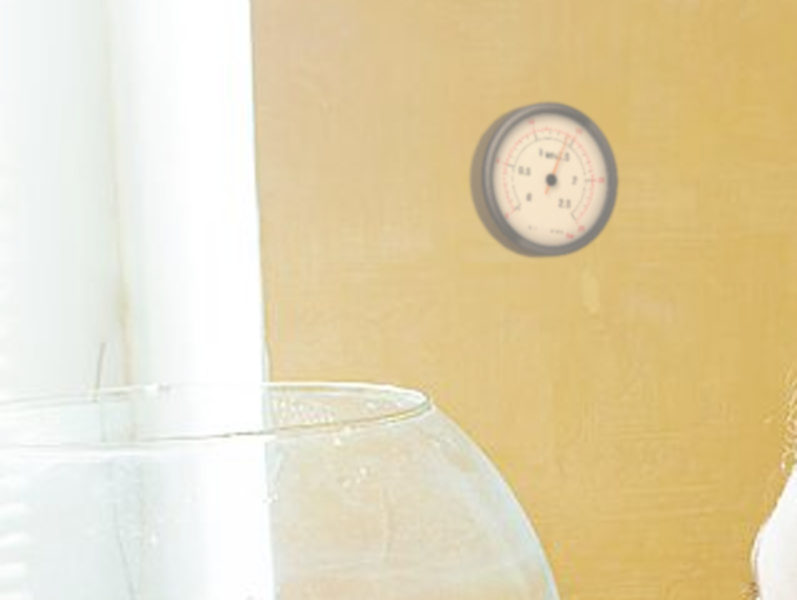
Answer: {"value": 1.4, "unit": "MPa"}
